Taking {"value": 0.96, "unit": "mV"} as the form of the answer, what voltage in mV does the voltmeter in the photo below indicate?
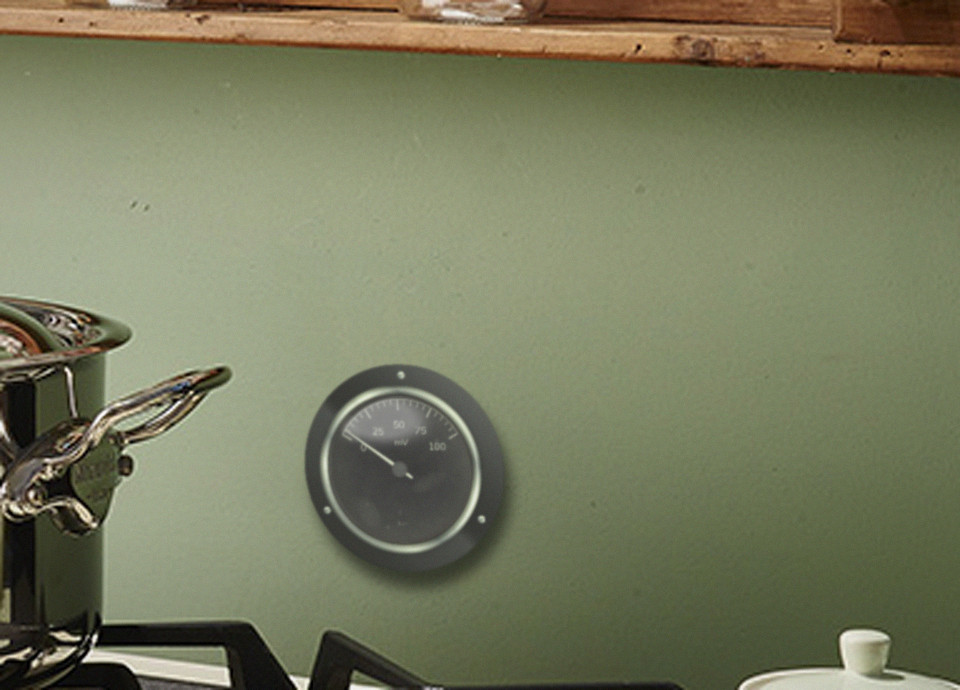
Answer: {"value": 5, "unit": "mV"}
